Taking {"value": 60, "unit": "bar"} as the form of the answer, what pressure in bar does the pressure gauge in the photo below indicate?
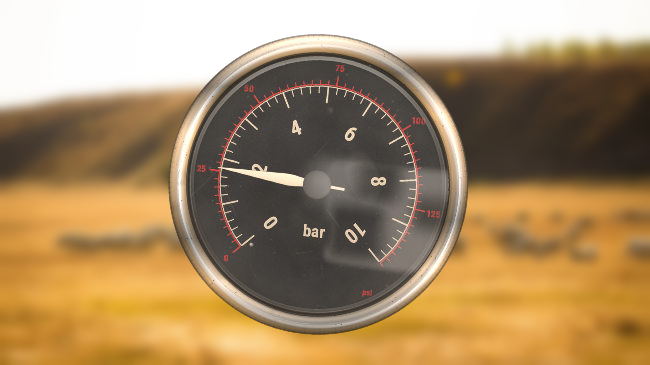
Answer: {"value": 1.8, "unit": "bar"}
